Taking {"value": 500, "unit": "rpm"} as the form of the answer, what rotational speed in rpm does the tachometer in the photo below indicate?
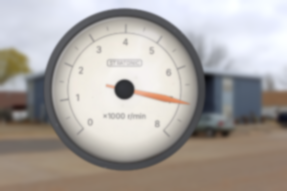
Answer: {"value": 7000, "unit": "rpm"}
